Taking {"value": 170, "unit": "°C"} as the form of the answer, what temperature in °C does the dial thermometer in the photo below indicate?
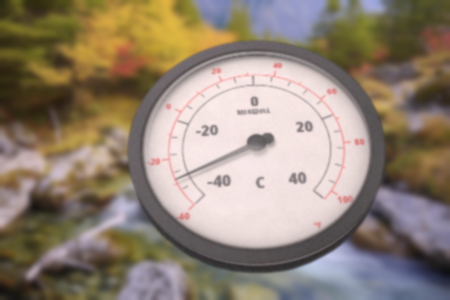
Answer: {"value": -34, "unit": "°C"}
